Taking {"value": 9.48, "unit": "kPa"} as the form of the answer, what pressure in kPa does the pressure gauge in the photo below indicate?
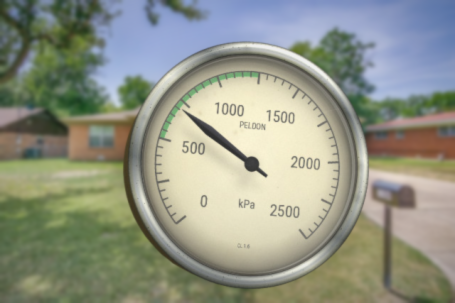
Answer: {"value": 700, "unit": "kPa"}
